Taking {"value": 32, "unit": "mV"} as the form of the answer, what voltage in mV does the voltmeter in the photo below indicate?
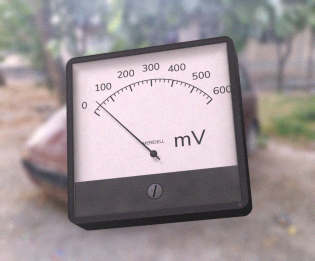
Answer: {"value": 40, "unit": "mV"}
